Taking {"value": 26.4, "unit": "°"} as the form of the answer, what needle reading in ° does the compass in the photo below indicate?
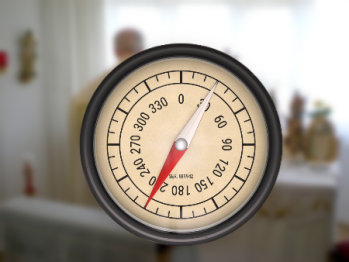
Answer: {"value": 210, "unit": "°"}
